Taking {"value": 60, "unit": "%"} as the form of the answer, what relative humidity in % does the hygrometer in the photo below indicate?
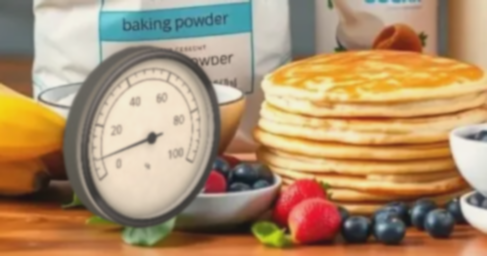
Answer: {"value": 8, "unit": "%"}
